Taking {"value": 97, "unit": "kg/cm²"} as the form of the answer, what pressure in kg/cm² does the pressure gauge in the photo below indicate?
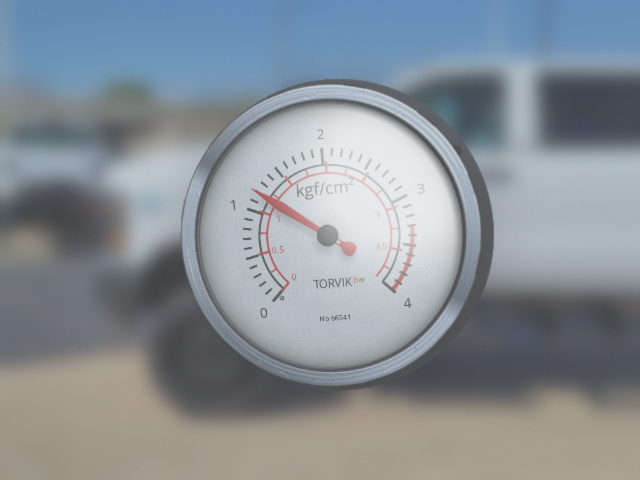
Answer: {"value": 1.2, "unit": "kg/cm²"}
